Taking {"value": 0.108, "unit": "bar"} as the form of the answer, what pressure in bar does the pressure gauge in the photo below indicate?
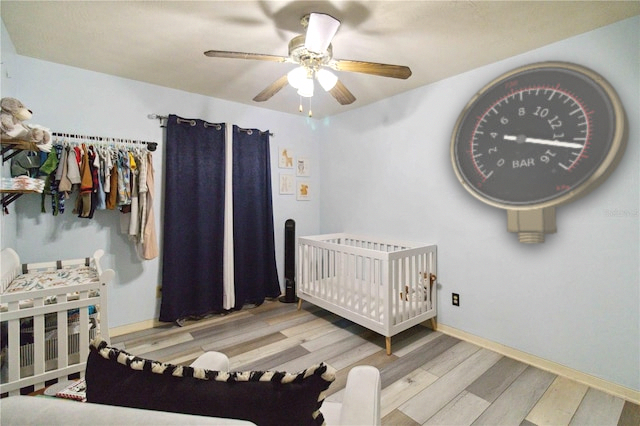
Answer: {"value": 14.5, "unit": "bar"}
